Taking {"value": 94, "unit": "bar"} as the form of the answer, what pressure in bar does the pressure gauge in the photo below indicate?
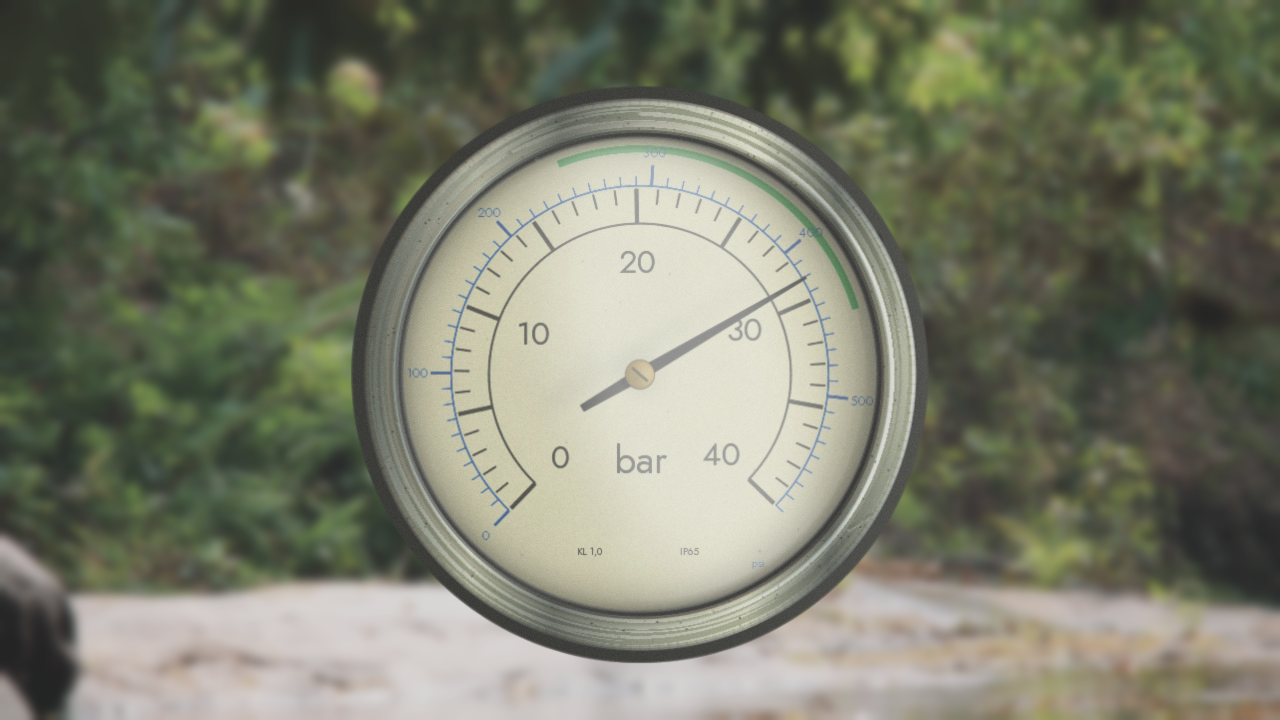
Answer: {"value": 29, "unit": "bar"}
